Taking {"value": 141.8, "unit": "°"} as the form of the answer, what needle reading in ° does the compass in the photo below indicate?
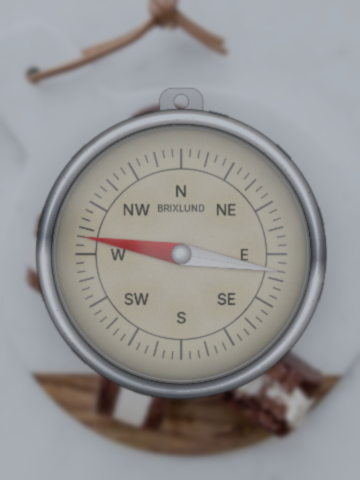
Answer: {"value": 280, "unit": "°"}
